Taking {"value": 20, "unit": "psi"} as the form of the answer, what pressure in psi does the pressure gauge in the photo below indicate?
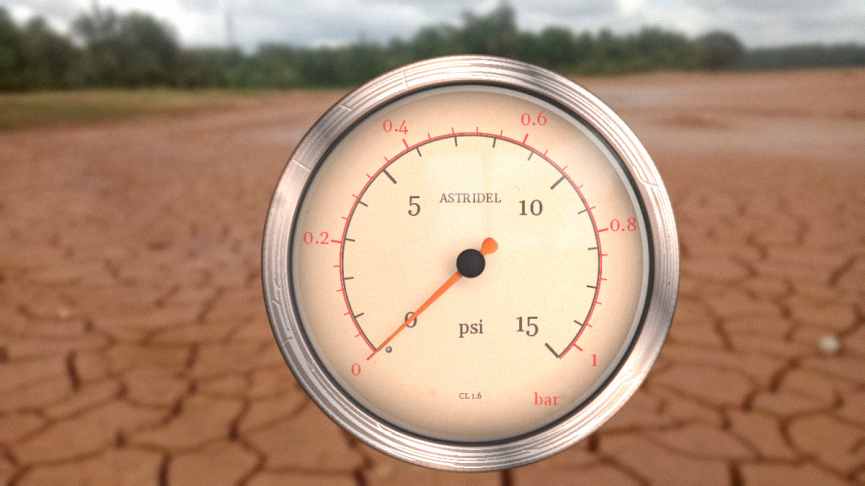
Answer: {"value": 0, "unit": "psi"}
